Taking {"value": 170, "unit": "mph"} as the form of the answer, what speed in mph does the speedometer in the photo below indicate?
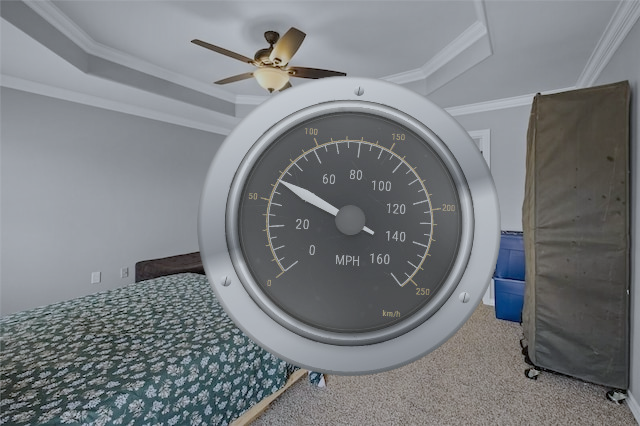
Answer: {"value": 40, "unit": "mph"}
